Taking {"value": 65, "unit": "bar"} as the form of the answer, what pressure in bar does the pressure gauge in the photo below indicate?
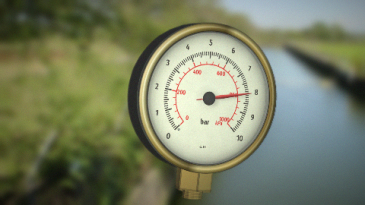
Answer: {"value": 8, "unit": "bar"}
